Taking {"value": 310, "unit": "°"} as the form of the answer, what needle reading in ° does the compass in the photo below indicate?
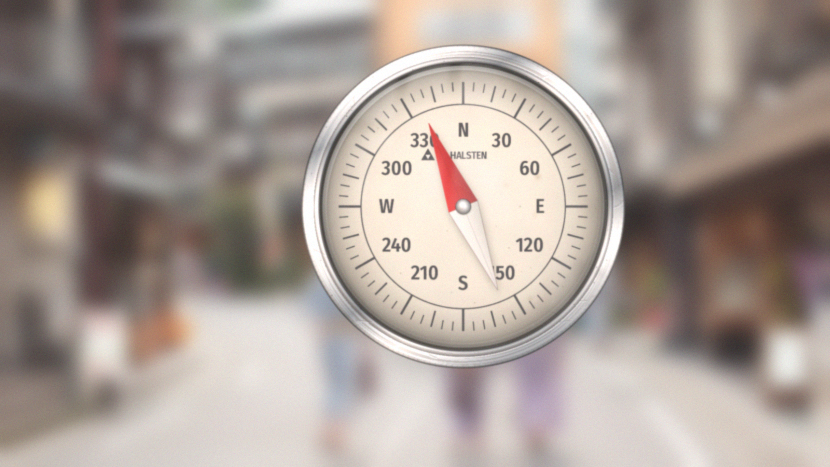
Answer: {"value": 337.5, "unit": "°"}
